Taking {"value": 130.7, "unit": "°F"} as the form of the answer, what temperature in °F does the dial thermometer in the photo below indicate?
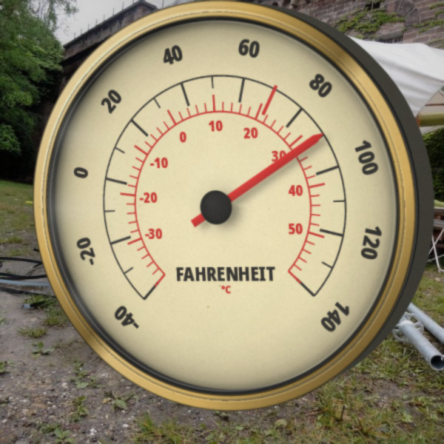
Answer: {"value": 90, "unit": "°F"}
